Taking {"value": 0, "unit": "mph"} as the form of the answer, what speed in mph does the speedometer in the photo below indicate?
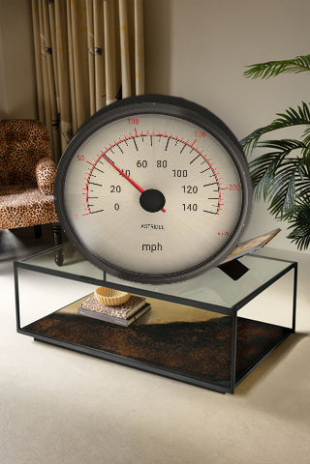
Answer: {"value": 40, "unit": "mph"}
